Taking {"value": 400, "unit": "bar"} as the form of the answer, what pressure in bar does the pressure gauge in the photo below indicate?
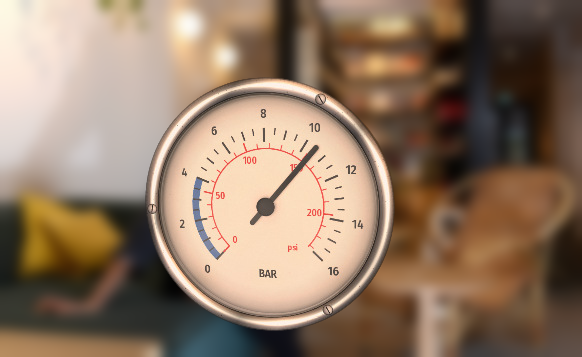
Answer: {"value": 10.5, "unit": "bar"}
